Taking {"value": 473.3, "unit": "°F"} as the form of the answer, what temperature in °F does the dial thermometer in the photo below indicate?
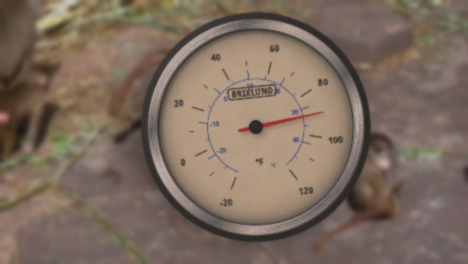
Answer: {"value": 90, "unit": "°F"}
